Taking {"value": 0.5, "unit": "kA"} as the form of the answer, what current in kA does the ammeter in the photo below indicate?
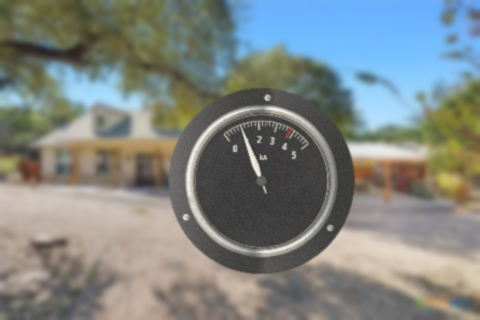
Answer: {"value": 1, "unit": "kA"}
